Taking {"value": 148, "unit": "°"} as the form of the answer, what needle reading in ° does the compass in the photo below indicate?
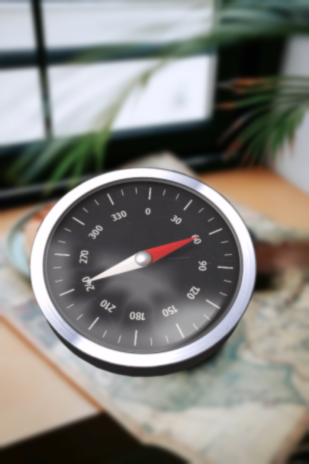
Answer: {"value": 60, "unit": "°"}
